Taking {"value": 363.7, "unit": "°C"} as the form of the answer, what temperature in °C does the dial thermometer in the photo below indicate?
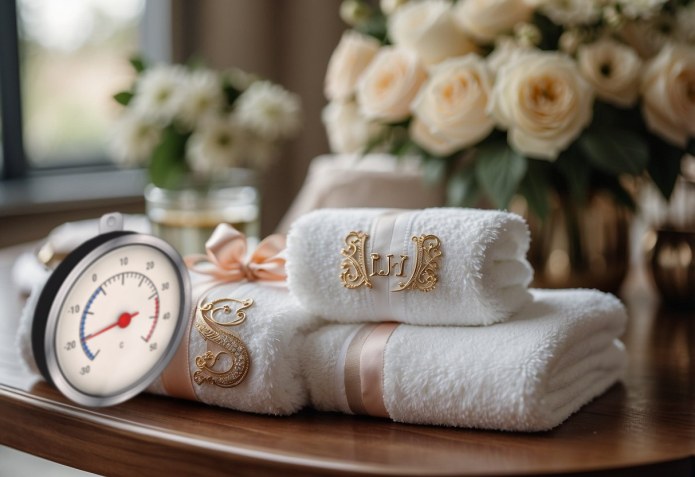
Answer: {"value": -20, "unit": "°C"}
